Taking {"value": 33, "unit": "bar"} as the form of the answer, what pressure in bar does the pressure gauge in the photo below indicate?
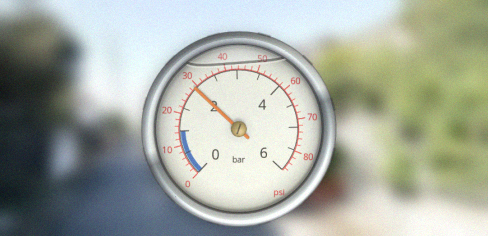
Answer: {"value": 2, "unit": "bar"}
